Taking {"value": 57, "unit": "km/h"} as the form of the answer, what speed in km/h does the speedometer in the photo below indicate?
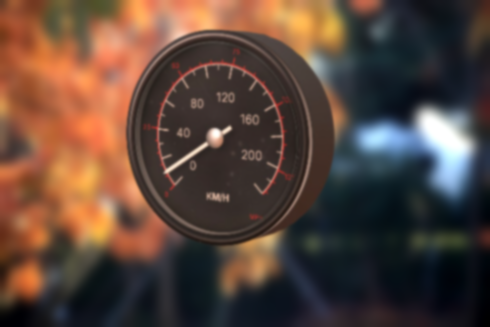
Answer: {"value": 10, "unit": "km/h"}
